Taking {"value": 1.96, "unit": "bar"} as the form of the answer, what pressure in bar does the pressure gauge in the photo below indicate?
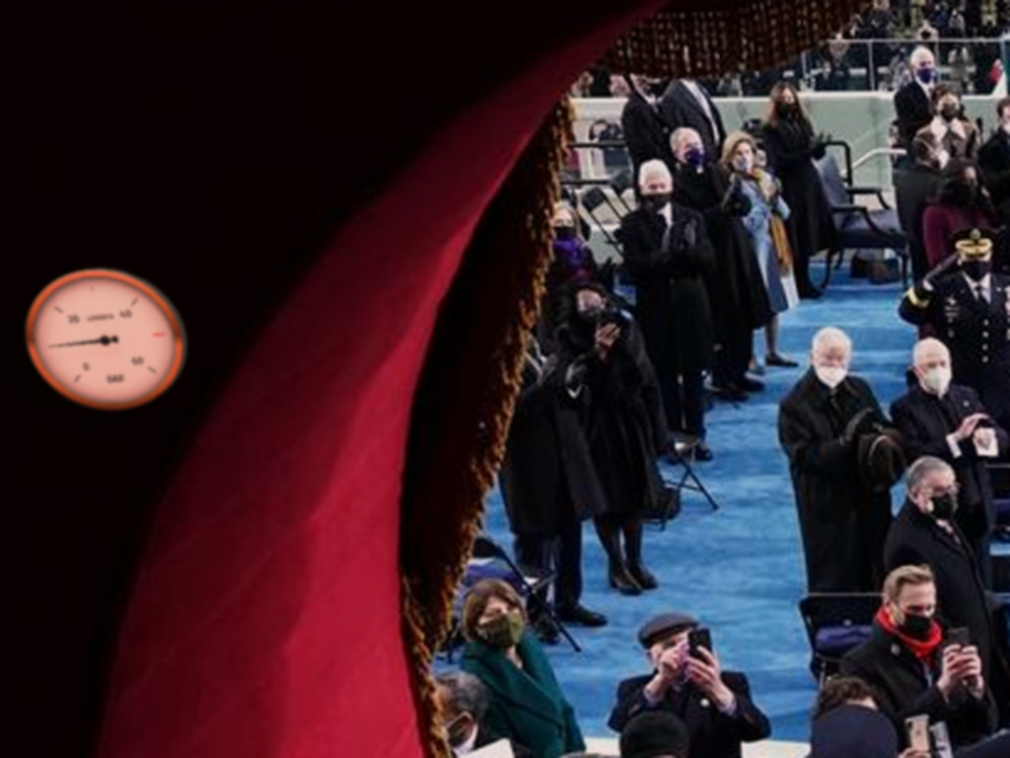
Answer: {"value": 10, "unit": "bar"}
